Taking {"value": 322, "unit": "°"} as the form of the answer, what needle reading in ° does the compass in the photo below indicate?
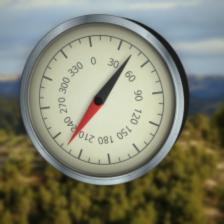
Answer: {"value": 225, "unit": "°"}
